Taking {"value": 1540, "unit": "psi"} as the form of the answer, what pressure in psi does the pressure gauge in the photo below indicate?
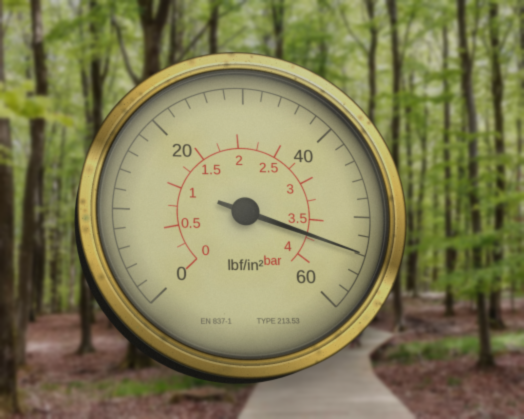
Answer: {"value": 54, "unit": "psi"}
